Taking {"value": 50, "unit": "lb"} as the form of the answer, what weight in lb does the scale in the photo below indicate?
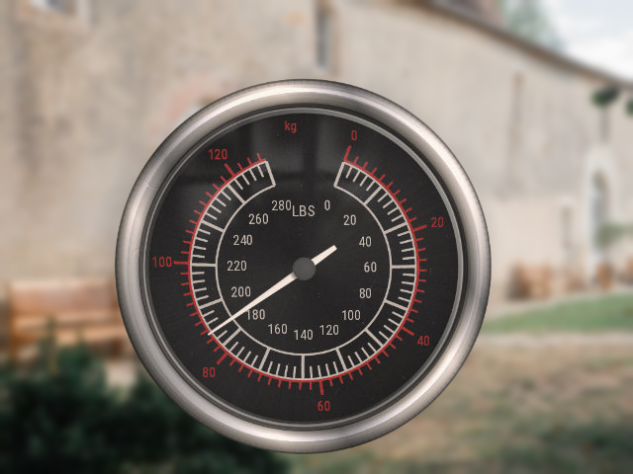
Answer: {"value": 188, "unit": "lb"}
